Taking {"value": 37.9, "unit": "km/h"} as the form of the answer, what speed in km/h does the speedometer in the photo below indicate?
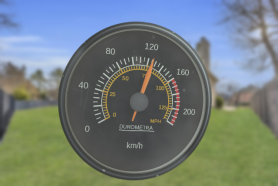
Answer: {"value": 125, "unit": "km/h"}
